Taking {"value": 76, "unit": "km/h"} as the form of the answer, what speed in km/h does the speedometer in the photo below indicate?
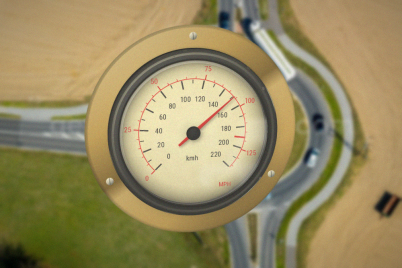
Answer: {"value": 150, "unit": "km/h"}
